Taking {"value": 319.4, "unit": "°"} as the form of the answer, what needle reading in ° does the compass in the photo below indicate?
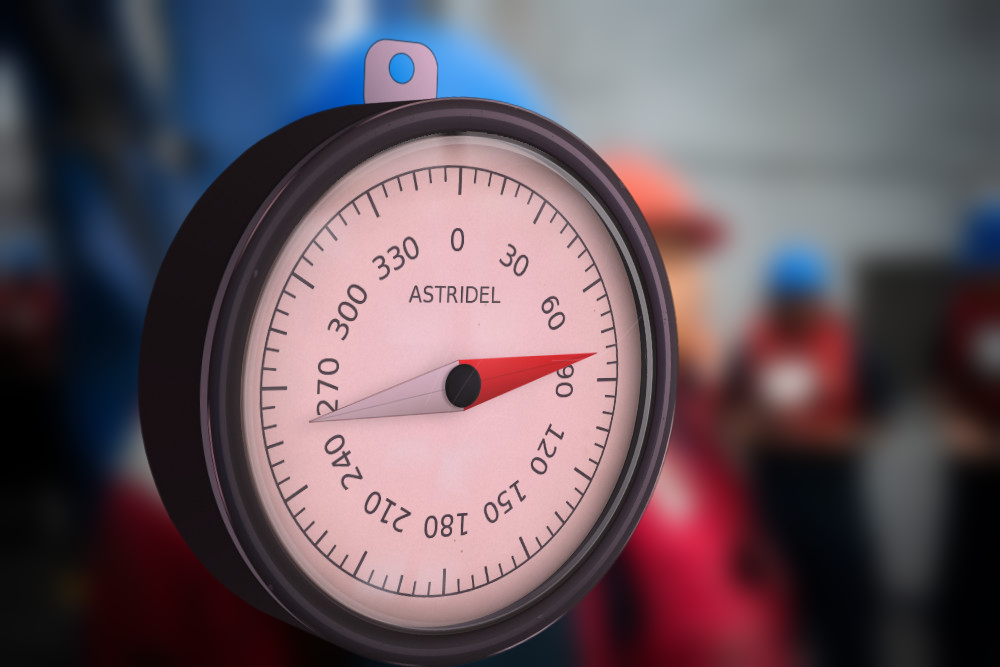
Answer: {"value": 80, "unit": "°"}
